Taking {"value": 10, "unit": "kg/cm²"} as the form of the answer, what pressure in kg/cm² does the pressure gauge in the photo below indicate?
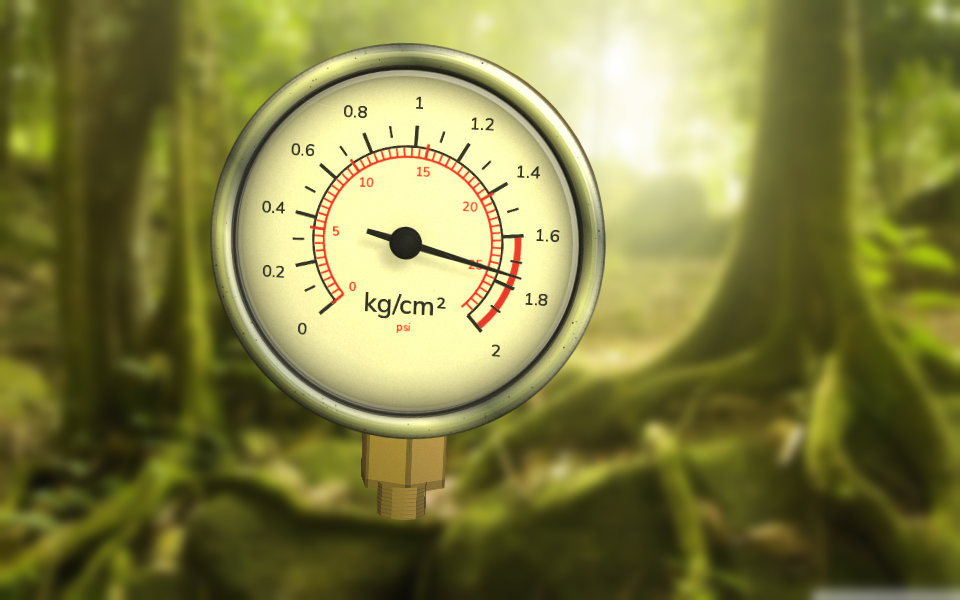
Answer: {"value": 1.75, "unit": "kg/cm²"}
